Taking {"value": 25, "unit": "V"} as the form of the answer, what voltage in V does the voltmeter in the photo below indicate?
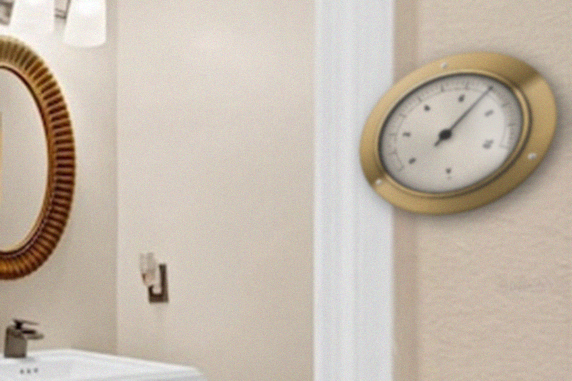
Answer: {"value": 7, "unit": "V"}
